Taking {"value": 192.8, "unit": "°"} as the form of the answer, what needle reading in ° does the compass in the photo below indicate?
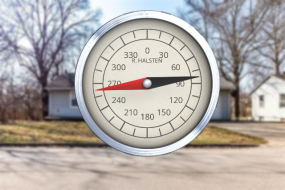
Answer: {"value": 262.5, "unit": "°"}
